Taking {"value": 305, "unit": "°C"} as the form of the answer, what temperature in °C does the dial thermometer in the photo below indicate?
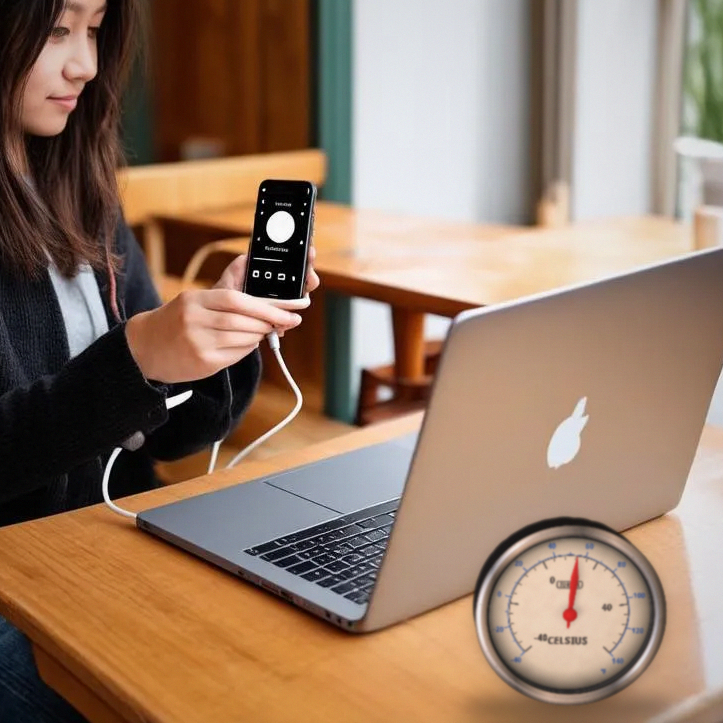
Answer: {"value": 12, "unit": "°C"}
